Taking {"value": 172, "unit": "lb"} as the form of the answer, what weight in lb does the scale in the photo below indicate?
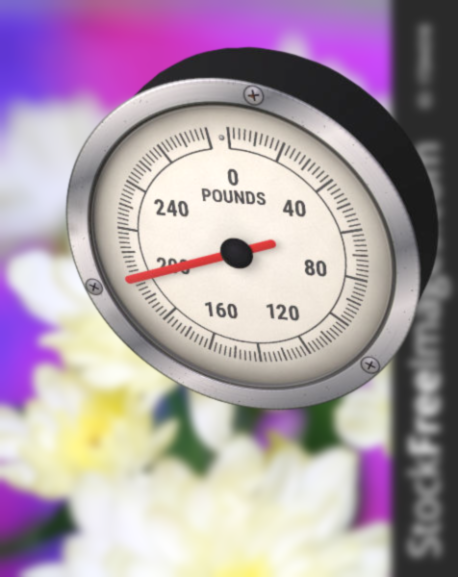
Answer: {"value": 200, "unit": "lb"}
